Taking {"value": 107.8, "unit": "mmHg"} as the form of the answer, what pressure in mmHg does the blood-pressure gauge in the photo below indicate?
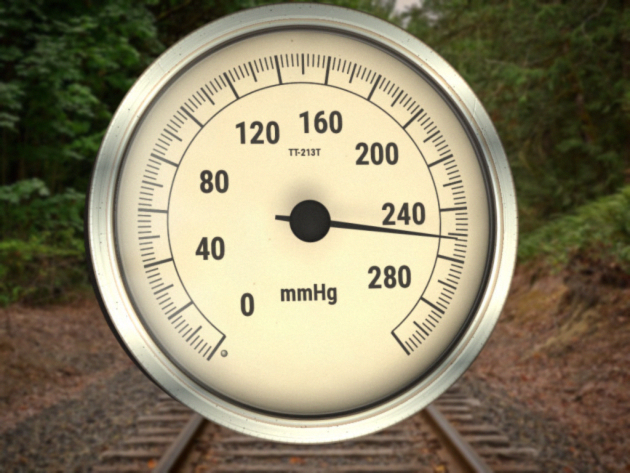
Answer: {"value": 252, "unit": "mmHg"}
